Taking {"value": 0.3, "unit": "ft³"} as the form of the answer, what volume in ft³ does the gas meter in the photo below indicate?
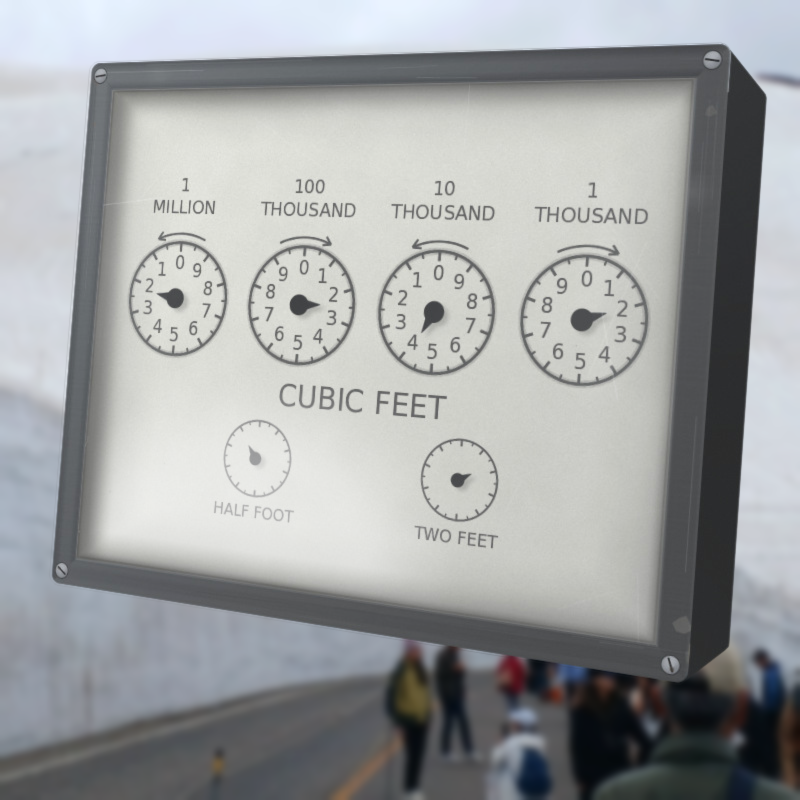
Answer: {"value": 224200, "unit": "ft³"}
